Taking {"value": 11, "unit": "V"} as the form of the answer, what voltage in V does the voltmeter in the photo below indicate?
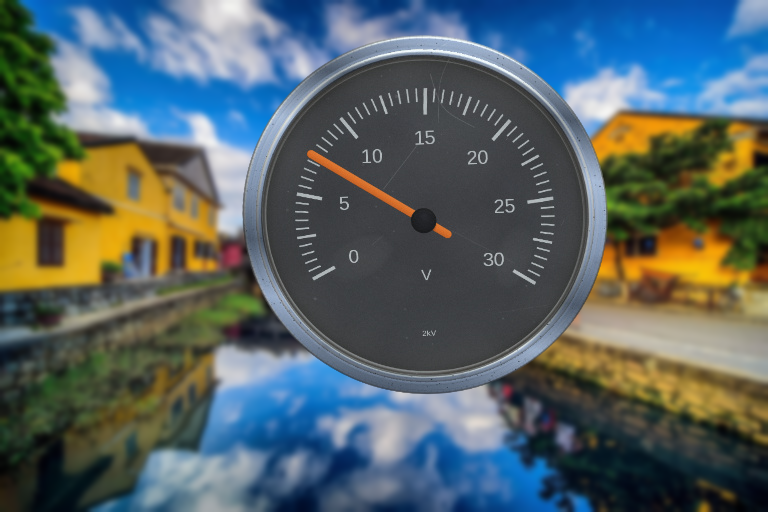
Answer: {"value": 7.5, "unit": "V"}
